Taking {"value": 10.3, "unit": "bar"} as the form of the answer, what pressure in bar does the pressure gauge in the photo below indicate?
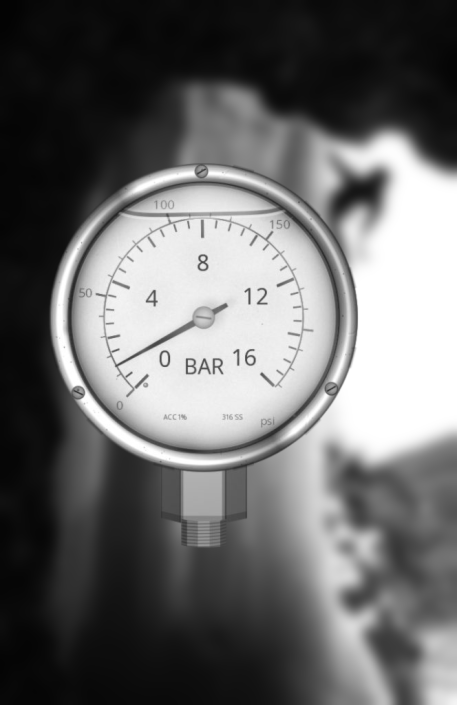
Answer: {"value": 1, "unit": "bar"}
